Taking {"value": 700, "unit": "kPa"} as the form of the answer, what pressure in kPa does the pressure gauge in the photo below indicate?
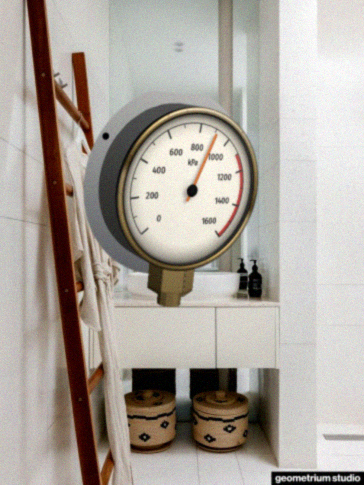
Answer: {"value": 900, "unit": "kPa"}
